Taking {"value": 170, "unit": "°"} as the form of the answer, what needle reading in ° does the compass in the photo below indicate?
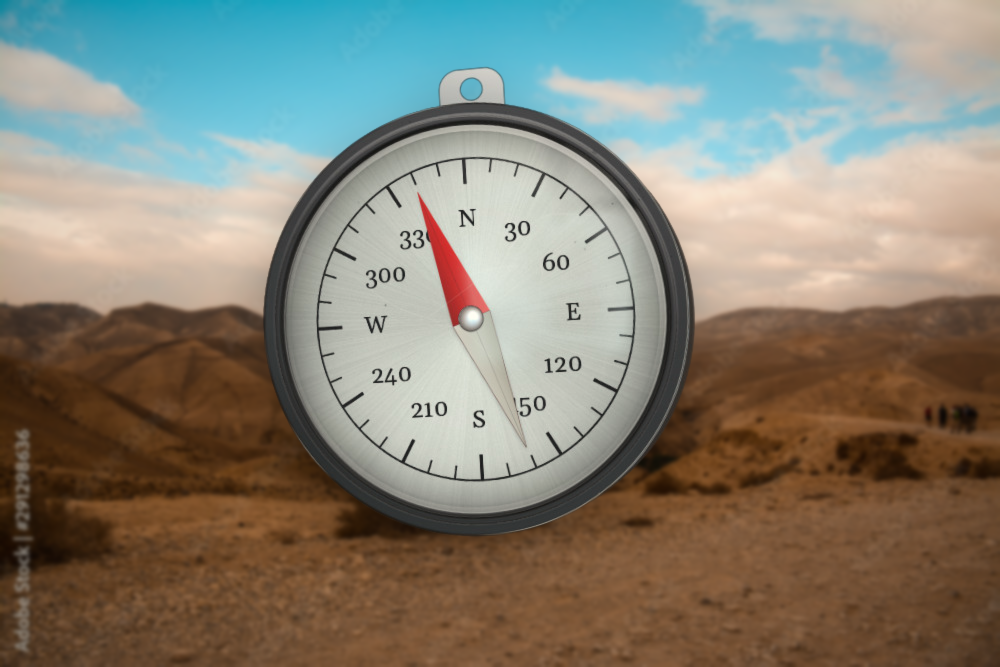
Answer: {"value": 340, "unit": "°"}
